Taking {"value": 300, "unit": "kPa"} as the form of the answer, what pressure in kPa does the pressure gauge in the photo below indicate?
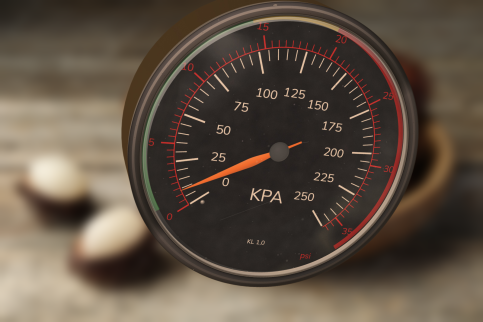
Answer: {"value": 10, "unit": "kPa"}
